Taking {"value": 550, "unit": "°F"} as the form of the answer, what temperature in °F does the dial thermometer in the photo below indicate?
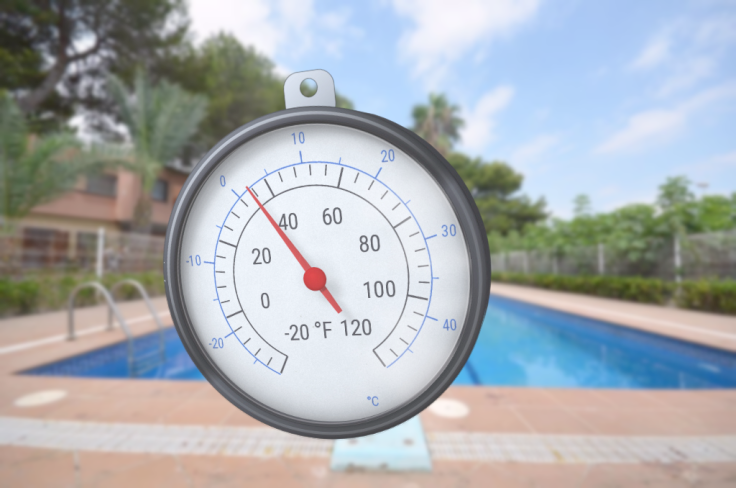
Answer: {"value": 36, "unit": "°F"}
